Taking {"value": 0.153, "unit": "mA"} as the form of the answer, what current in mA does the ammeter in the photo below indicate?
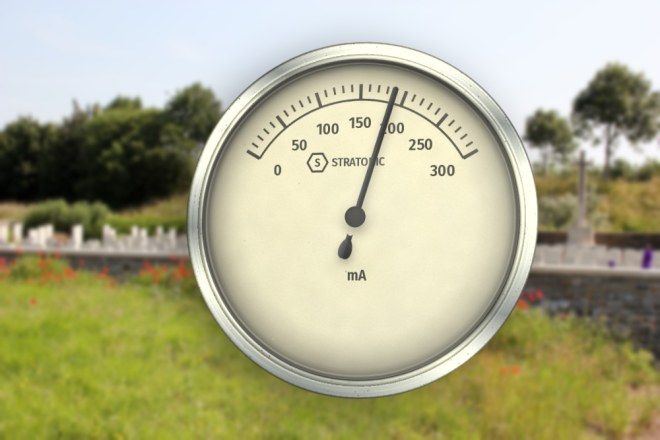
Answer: {"value": 190, "unit": "mA"}
